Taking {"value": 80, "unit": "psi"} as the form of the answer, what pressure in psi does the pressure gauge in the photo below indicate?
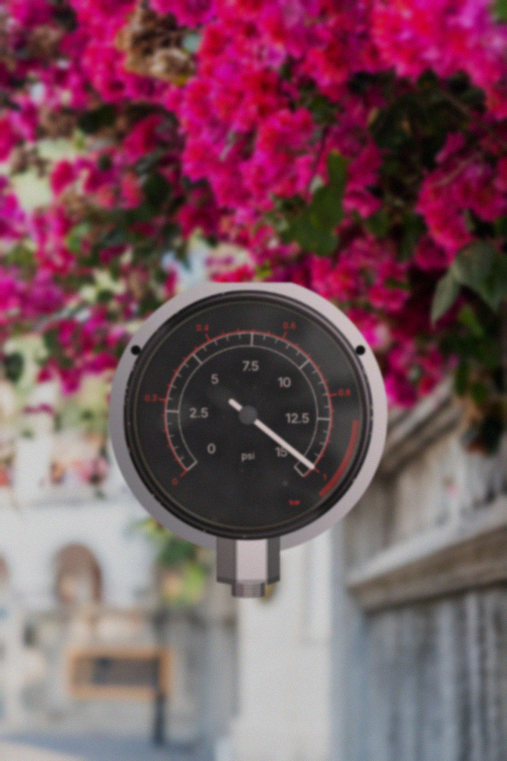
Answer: {"value": 14.5, "unit": "psi"}
